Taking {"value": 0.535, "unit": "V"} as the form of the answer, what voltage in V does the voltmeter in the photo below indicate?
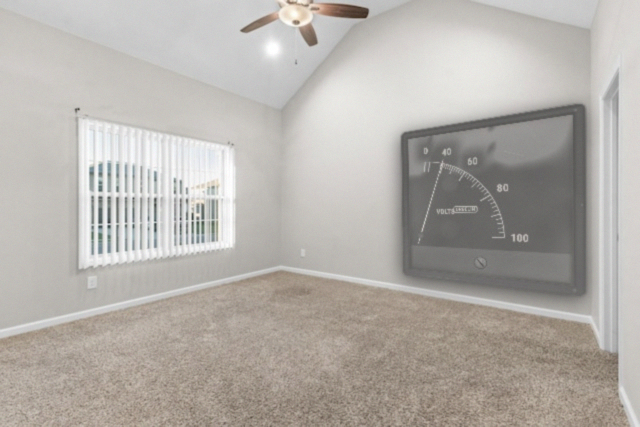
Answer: {"value": 40, "unit": "V"}
